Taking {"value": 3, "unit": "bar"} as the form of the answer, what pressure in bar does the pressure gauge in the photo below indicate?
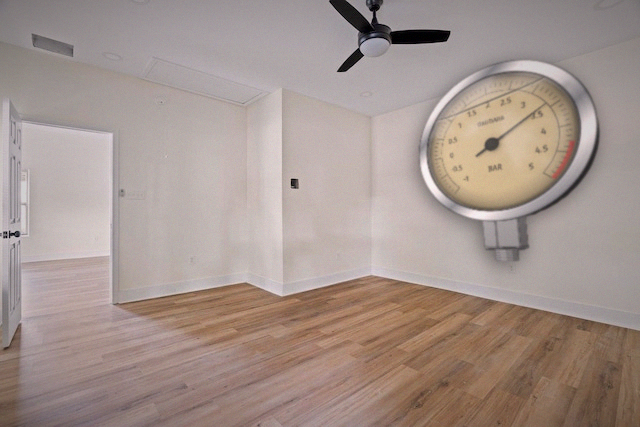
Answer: {"value": 3.4, "unit": "bar"}
